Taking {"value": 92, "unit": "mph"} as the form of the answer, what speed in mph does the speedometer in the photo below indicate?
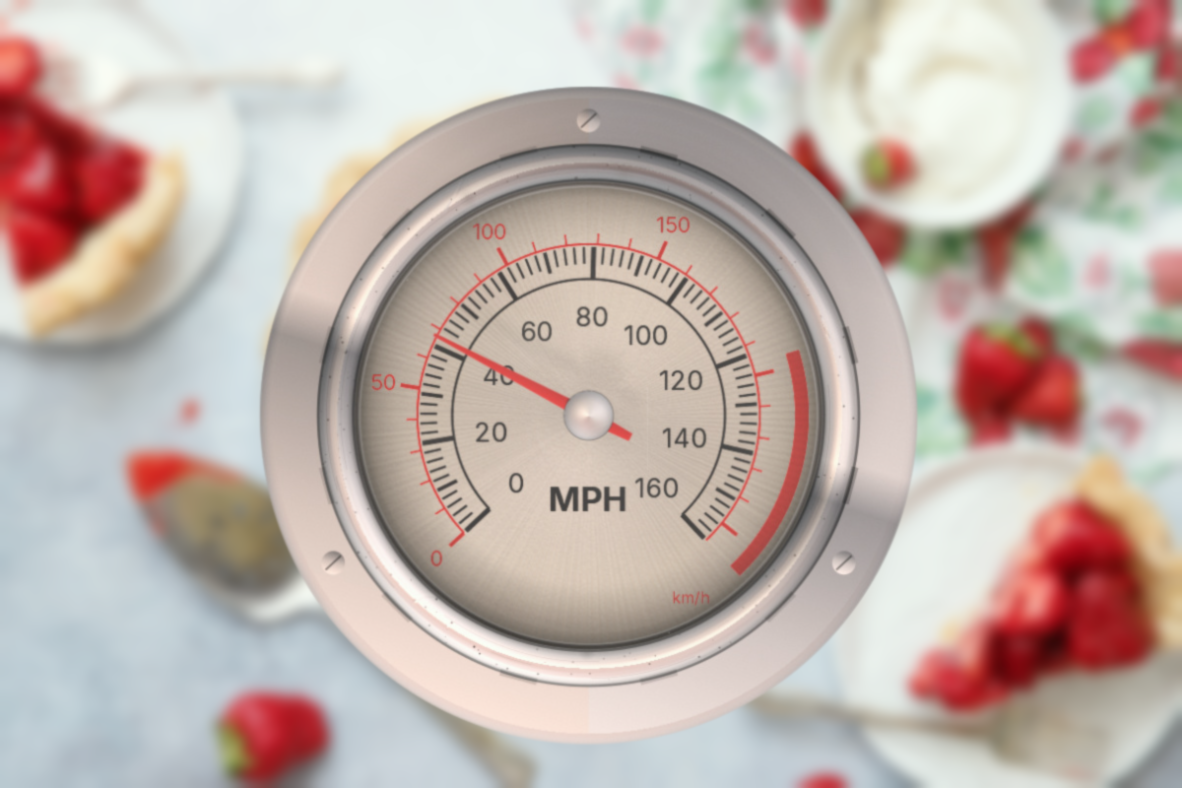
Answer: {"value": 42, "unit": "mph"}
